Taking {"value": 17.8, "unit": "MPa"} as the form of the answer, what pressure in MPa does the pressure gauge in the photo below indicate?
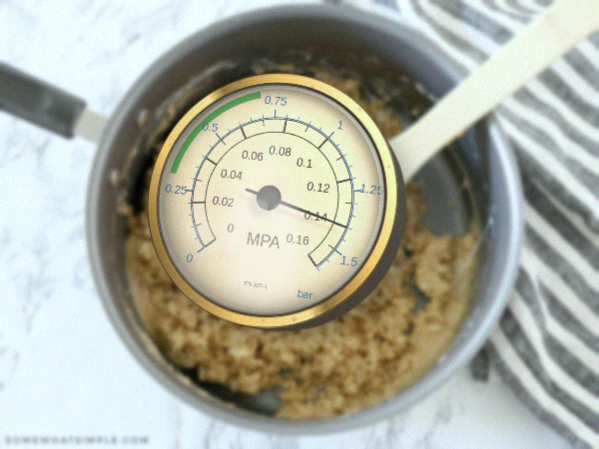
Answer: {"value": 0.14, "unit": "MPa"}
